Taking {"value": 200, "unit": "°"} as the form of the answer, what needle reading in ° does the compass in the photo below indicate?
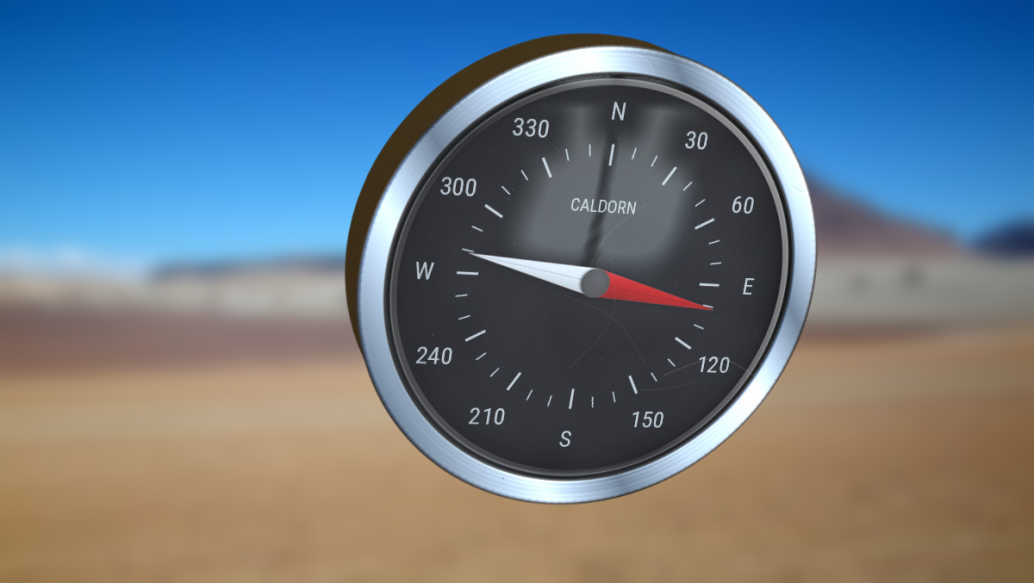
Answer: {"value": 100, "unit": "°"}
